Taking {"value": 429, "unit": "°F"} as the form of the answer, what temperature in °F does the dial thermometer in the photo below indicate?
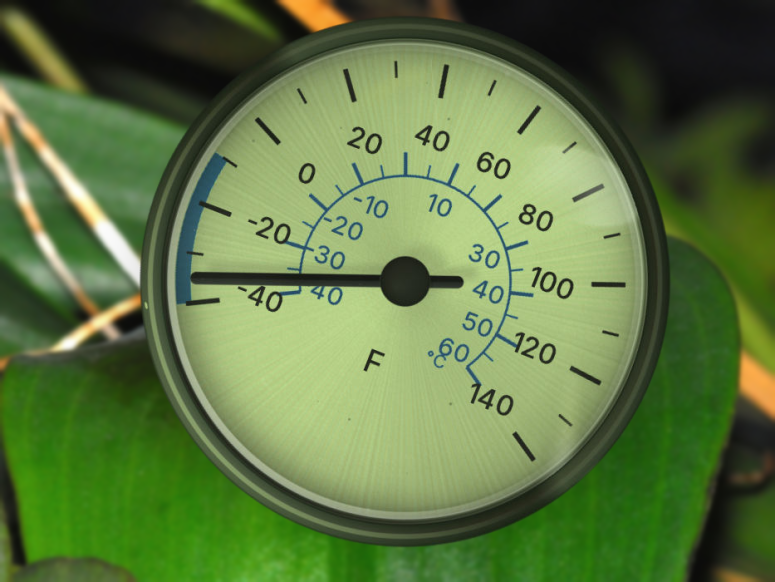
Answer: {"value": -35, "unit": "°F"}
